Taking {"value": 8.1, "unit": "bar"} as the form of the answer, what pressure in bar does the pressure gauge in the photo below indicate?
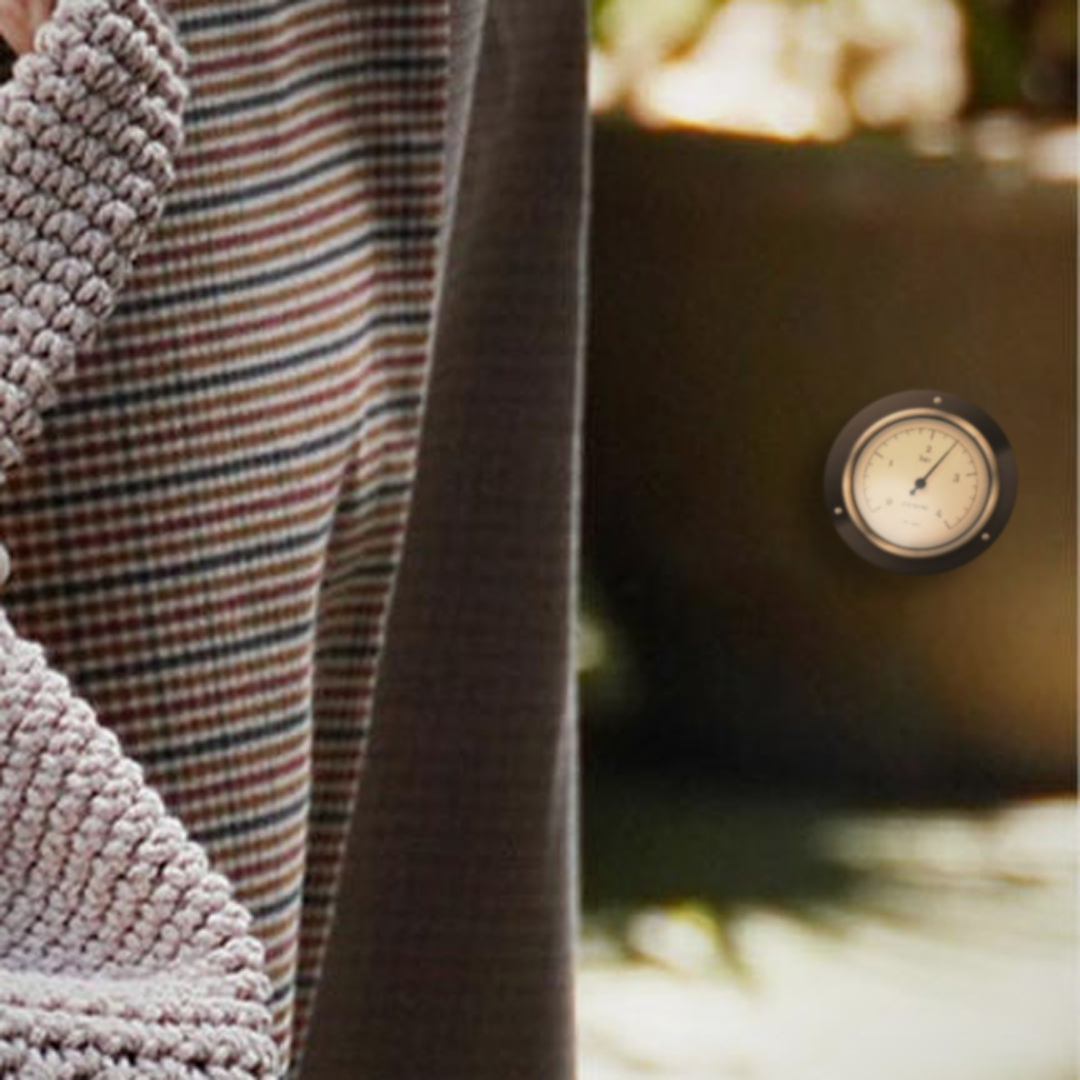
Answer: {"value": 2.4, "unit": "bar"}
